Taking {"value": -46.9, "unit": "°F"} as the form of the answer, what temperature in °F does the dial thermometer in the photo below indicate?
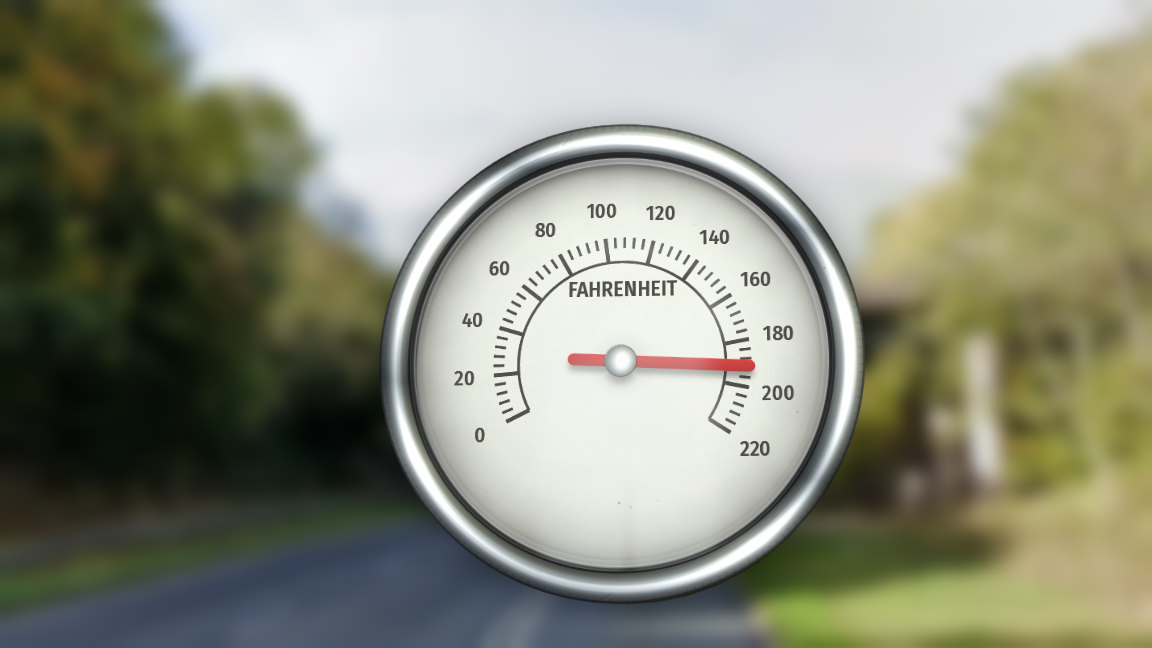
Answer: {"value": 192, "unit": "°F"}
